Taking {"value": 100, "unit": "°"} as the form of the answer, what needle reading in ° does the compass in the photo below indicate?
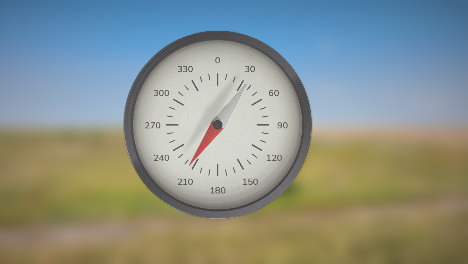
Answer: {"value": 215, "unit": "°"}
